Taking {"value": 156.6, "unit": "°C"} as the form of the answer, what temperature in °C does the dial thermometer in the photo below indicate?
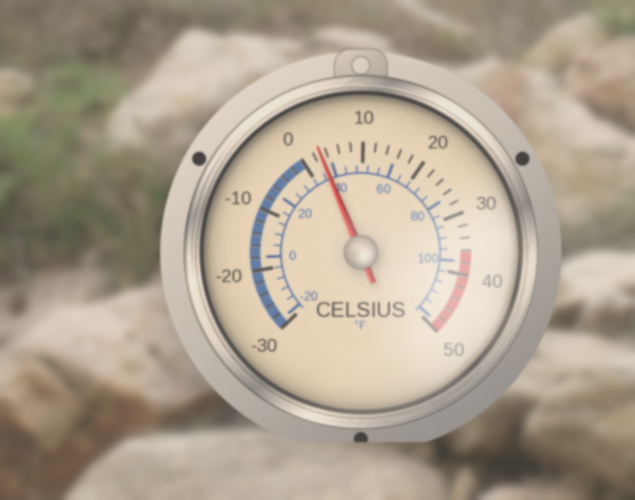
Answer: {"value": 3, "unit": "°C"}
